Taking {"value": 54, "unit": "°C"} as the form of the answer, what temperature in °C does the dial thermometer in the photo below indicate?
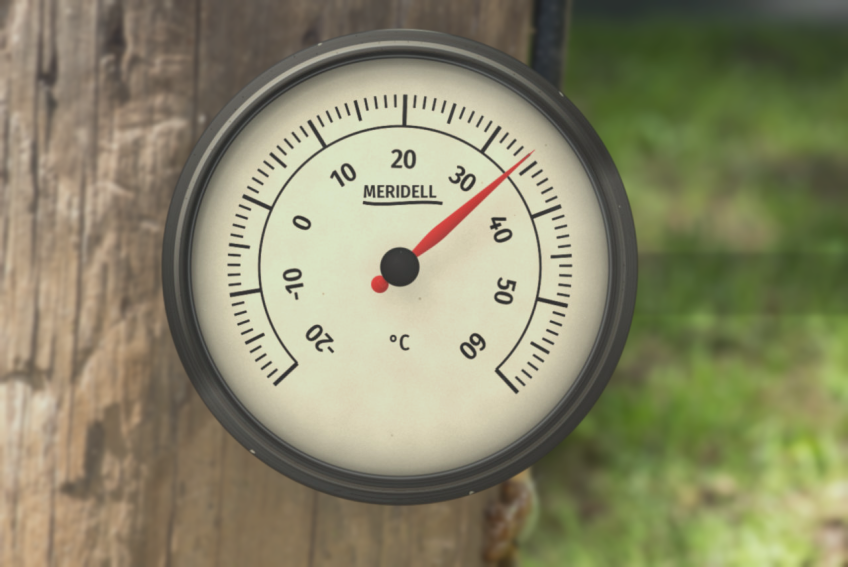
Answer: {"value": 34, "unit": "°C"}
